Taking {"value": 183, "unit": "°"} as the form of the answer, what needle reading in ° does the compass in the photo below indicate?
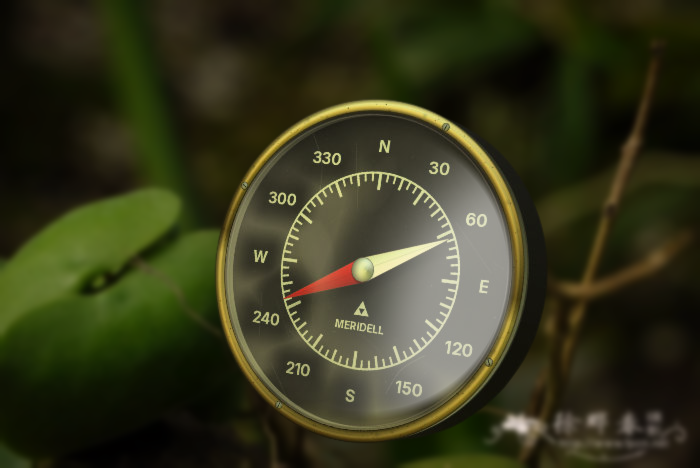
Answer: {"value": 245, "unit": "°"}
